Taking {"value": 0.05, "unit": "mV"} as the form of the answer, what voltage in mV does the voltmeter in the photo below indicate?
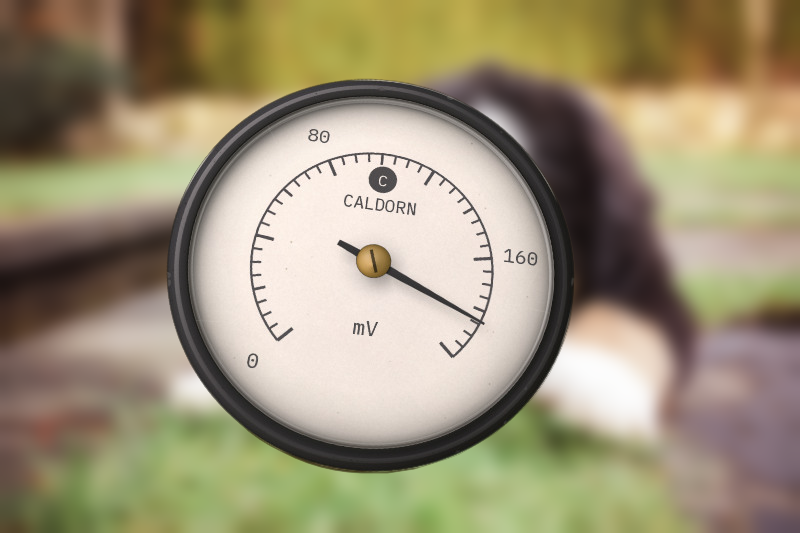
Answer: {"value": 185, "unit": "mV"}
